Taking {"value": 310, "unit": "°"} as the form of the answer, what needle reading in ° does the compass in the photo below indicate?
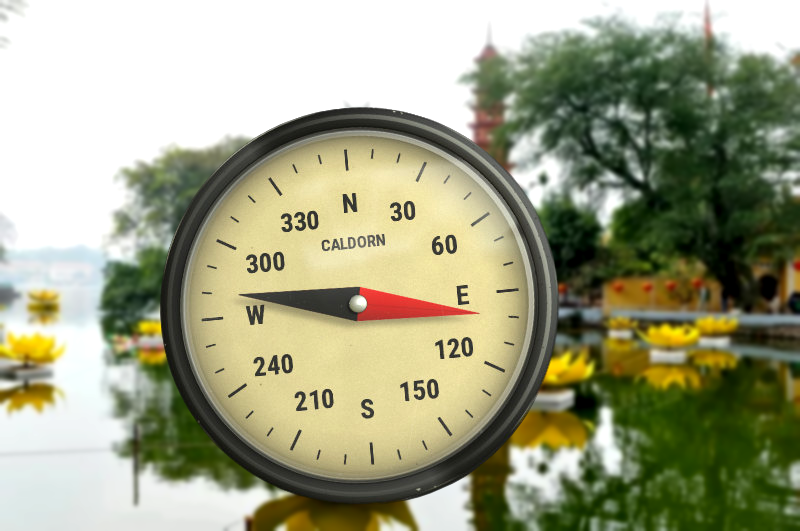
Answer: {"value": 100, "unit": "°"}
